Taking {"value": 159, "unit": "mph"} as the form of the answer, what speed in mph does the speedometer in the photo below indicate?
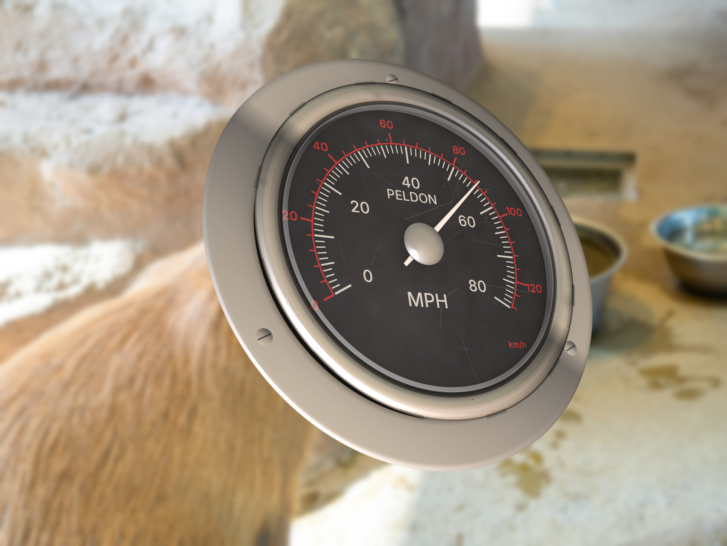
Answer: {"value": 55, "unit": "mph"}
